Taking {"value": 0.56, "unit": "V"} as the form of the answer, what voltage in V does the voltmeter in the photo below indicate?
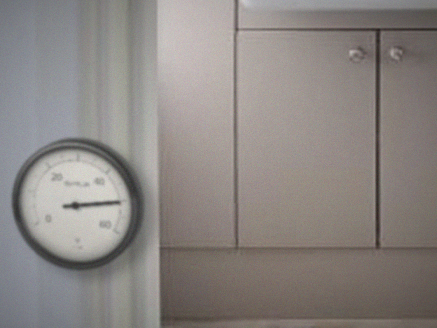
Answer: {"value": 50, "unit": "V"}
